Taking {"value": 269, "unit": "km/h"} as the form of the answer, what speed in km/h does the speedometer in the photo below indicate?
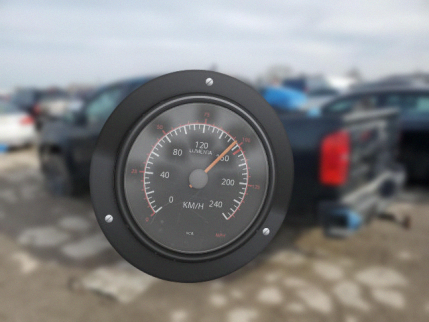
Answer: {"value": 155, "unit": "km/h"}
